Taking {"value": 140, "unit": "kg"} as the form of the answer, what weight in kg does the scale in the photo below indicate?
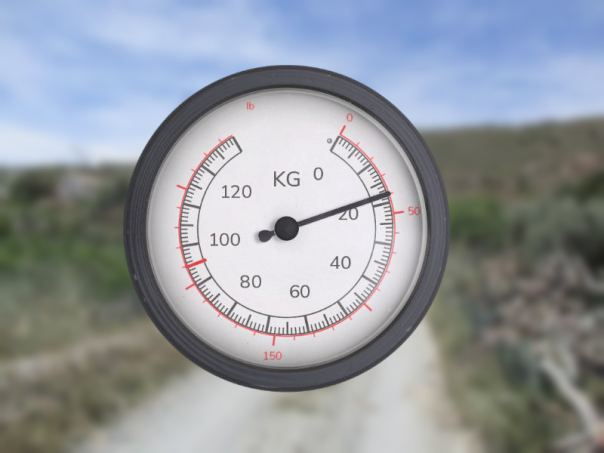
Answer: {"value": 18, "unit": "kg"}
